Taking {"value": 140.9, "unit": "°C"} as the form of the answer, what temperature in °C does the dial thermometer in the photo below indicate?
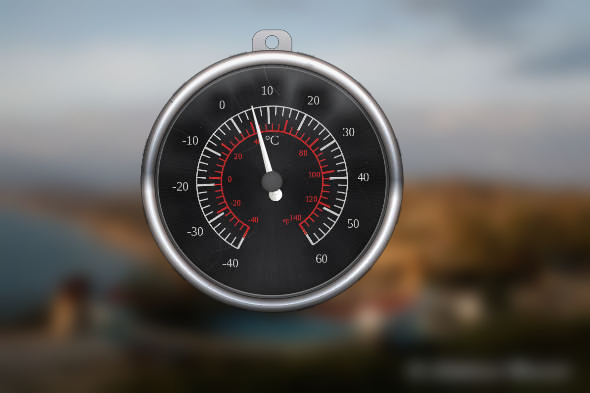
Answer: {"value": 6, "unit": "°C"}
